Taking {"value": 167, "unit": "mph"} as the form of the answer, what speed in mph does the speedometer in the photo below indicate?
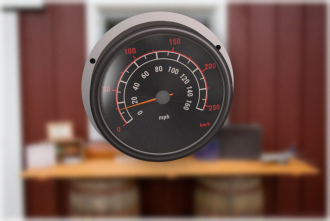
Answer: {"value": 15, "unit": "mph"}
